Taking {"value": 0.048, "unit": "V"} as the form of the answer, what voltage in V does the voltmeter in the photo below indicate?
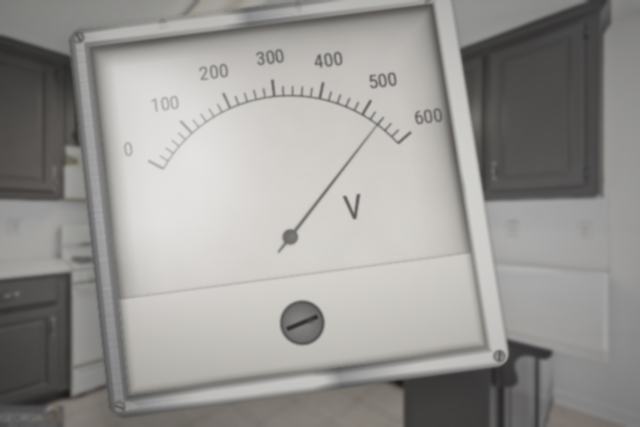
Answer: {"value": 540, "unit": "V"}
